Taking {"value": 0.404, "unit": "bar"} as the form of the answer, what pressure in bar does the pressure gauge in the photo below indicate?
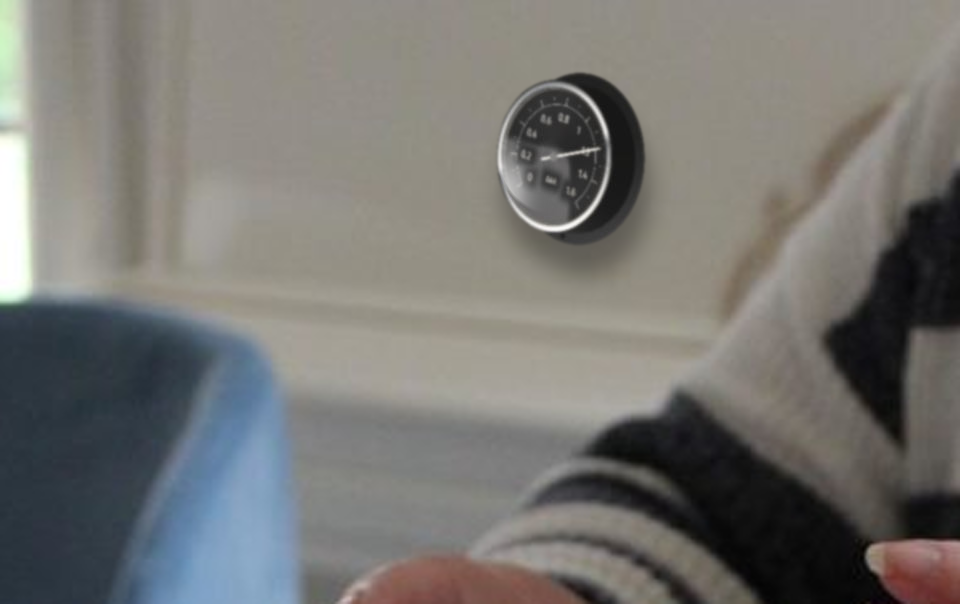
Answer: {"value": 1.2, "unit": "bar"}
